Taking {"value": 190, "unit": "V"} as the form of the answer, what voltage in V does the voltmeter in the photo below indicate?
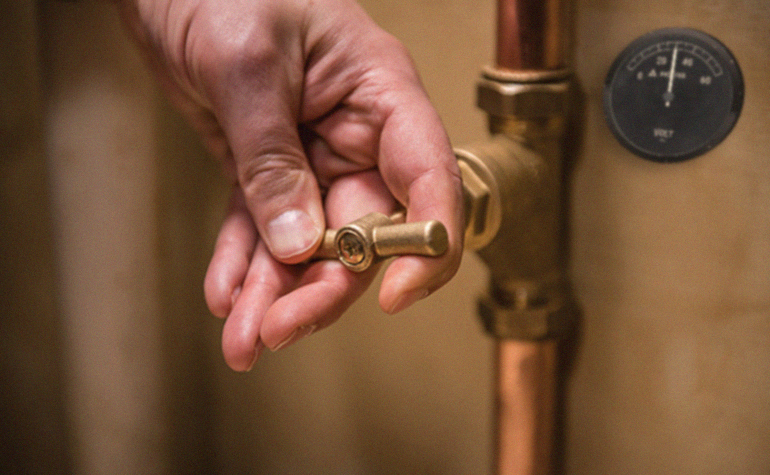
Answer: {"value": 30, "unit": "V"}
